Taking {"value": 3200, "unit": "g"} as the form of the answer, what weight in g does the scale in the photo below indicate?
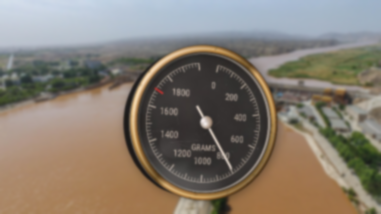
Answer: {"value": 800, "unit": "g"}
